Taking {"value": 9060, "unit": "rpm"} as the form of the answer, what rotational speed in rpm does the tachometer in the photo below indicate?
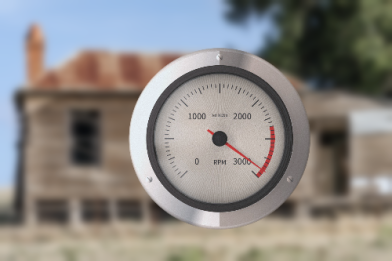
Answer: {"value": 2900, "unit": "rpm"}
